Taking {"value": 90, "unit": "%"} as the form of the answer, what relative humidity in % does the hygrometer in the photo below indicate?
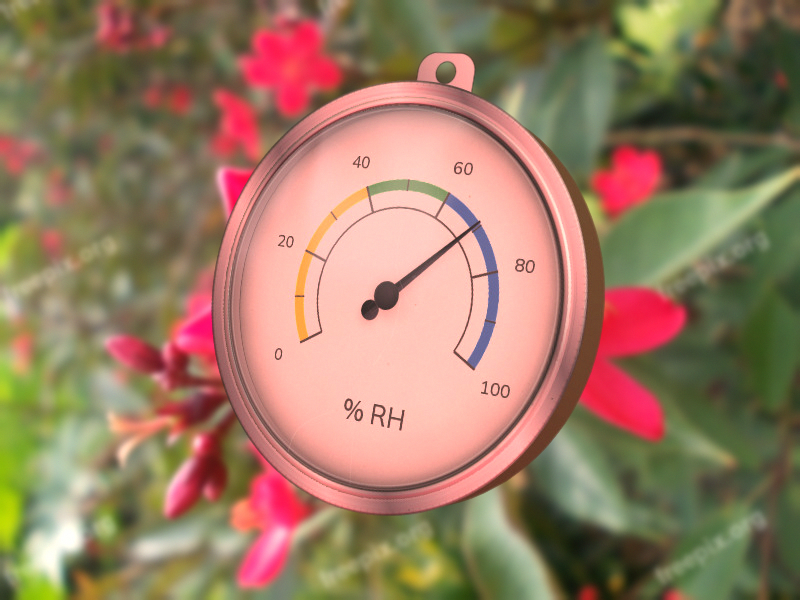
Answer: {"value": 70, "unit": "%"}
